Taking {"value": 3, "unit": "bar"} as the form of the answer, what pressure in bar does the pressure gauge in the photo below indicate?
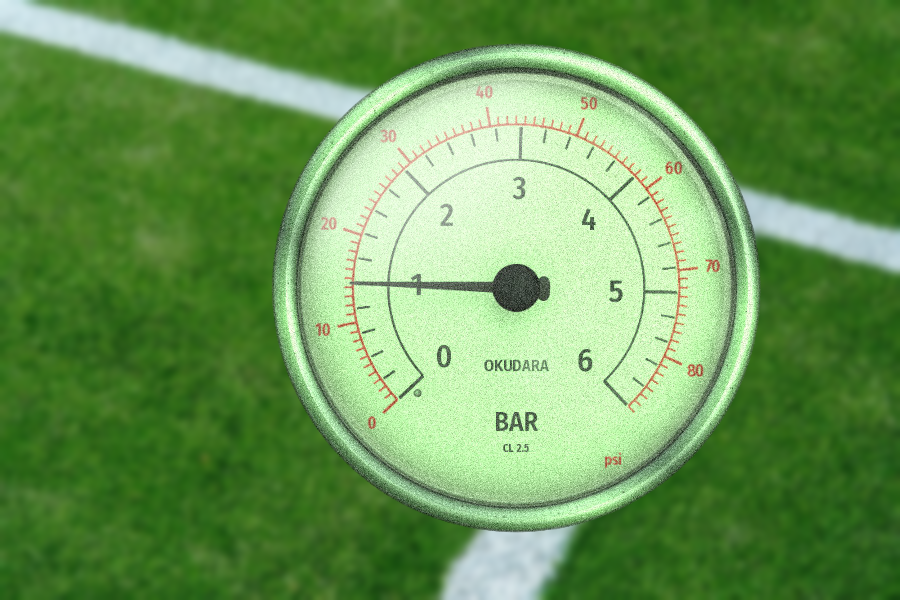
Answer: {"value": 1, "unit": "bar"}
